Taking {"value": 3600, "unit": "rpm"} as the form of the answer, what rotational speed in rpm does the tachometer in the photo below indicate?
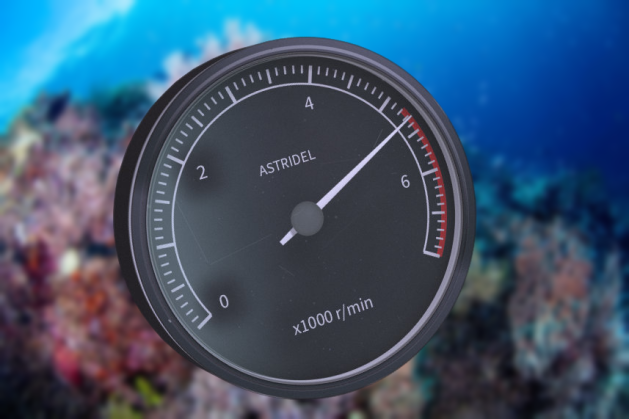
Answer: {"value": 5300, "unit": "rpm"}
